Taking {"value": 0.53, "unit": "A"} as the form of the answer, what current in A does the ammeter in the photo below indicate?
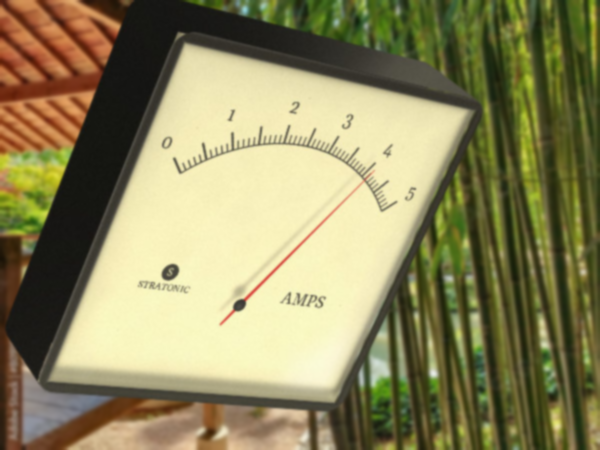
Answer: {"value": 4, "unit": "A"}
